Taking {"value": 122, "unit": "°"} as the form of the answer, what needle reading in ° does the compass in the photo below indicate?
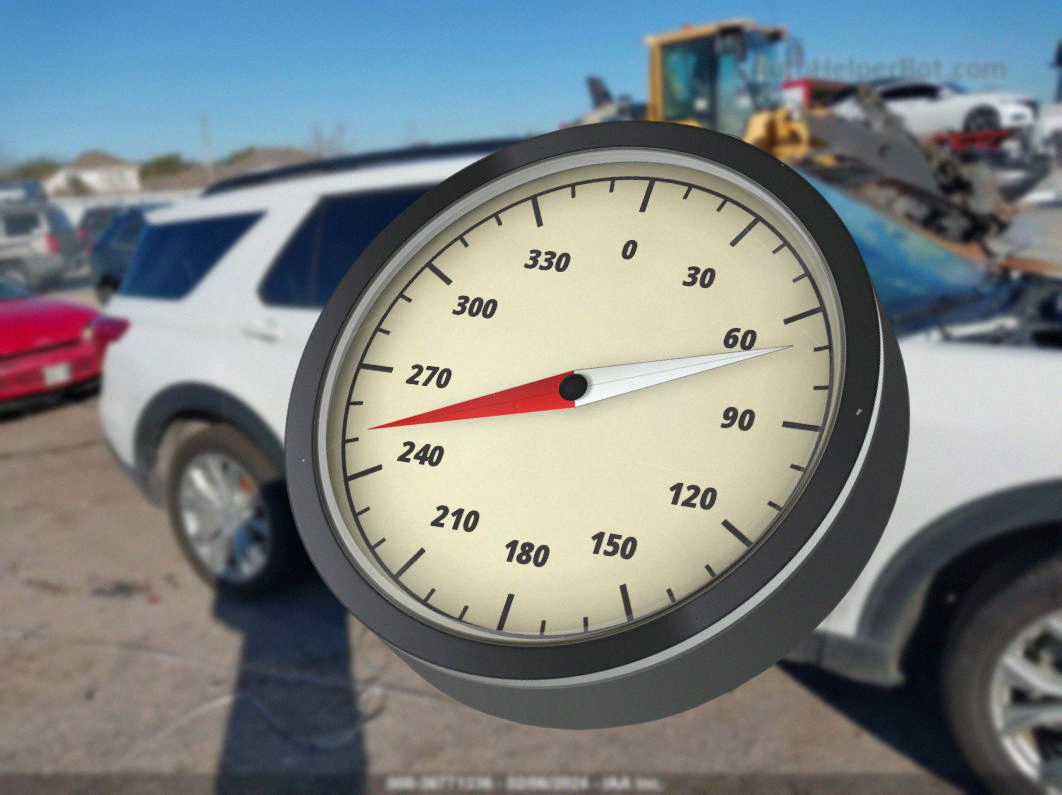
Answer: {"value": 250, "unit": "°"}
